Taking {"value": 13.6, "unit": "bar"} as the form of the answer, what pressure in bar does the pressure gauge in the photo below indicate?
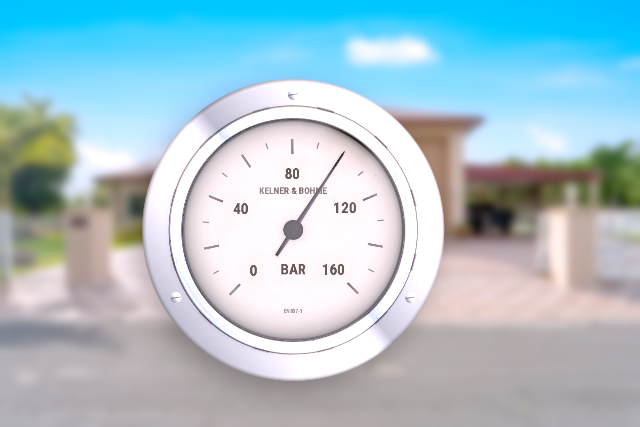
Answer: {"value": 100, "unit": "bar"}
